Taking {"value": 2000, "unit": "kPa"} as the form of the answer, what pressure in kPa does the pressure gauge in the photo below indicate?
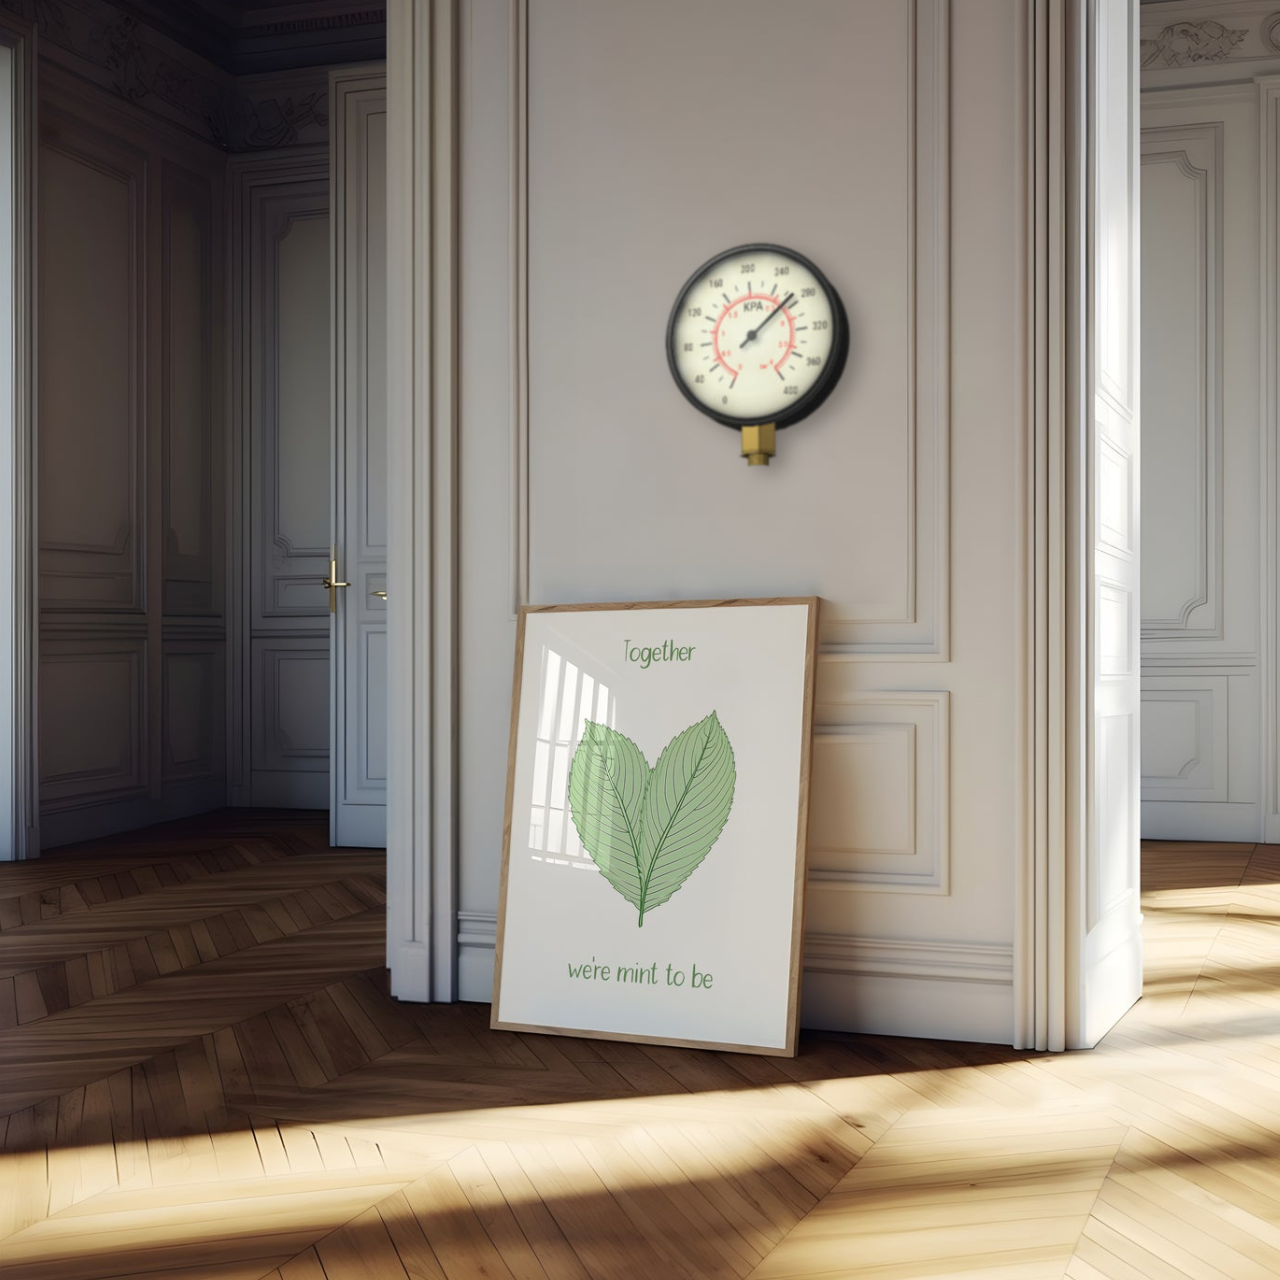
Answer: {"value": 270, "unit": "kPa"}
